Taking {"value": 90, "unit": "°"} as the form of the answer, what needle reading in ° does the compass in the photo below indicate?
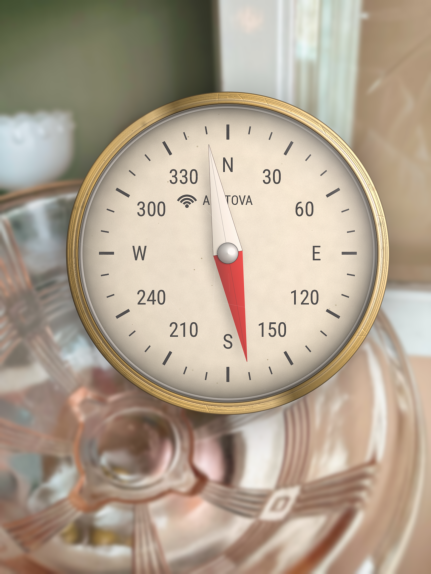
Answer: {"value": 170, "unit": "°"}
